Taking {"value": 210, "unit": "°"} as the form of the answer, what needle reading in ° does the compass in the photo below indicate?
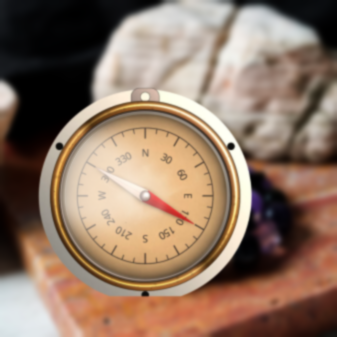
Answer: {"value": 120, "unit": "°"}
